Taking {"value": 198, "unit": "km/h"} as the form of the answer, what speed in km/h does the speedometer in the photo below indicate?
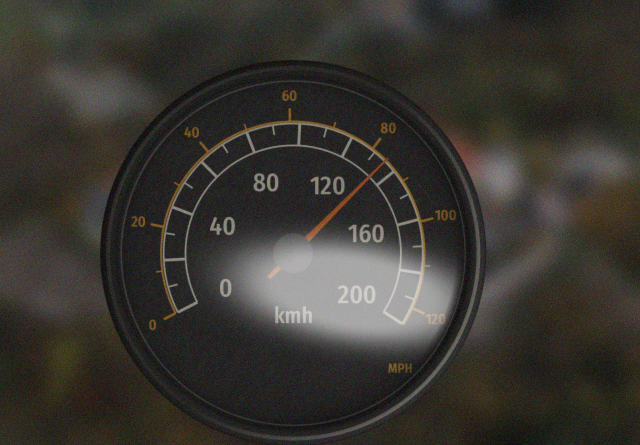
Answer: {"value": 135, "unit": "km/h"}
